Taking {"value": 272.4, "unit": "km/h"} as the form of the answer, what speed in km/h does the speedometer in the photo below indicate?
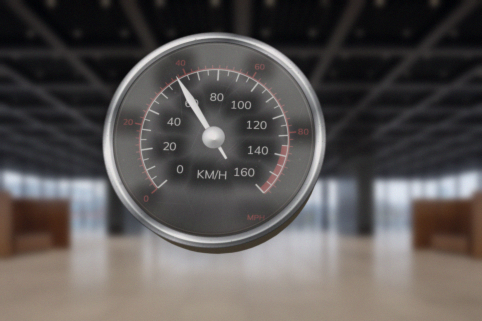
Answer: {"value": 60, "unit": "km/h"}
